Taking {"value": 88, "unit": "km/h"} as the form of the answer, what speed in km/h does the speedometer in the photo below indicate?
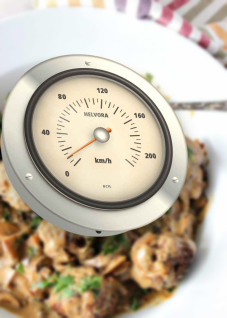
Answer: {"value": 10, "unit": "km/h"}
